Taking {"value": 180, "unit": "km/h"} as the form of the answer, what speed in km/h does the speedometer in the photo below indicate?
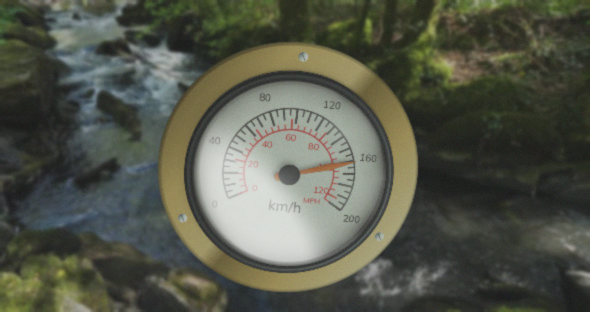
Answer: {"value": 160, "unit": "km/h"}
